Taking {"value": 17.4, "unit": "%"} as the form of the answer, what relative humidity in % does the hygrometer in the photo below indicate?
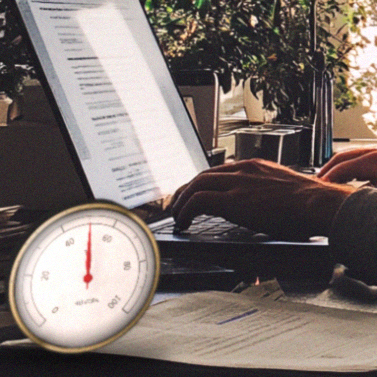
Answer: {"value": 50, "unit": "%"}
